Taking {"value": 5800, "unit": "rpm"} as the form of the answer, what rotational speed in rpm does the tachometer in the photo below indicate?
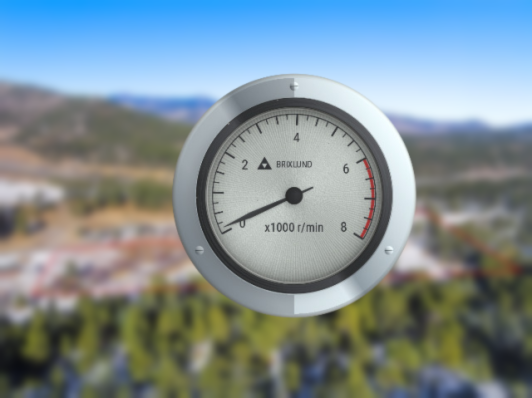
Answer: {"value": 125, "unit": "rpm"}
